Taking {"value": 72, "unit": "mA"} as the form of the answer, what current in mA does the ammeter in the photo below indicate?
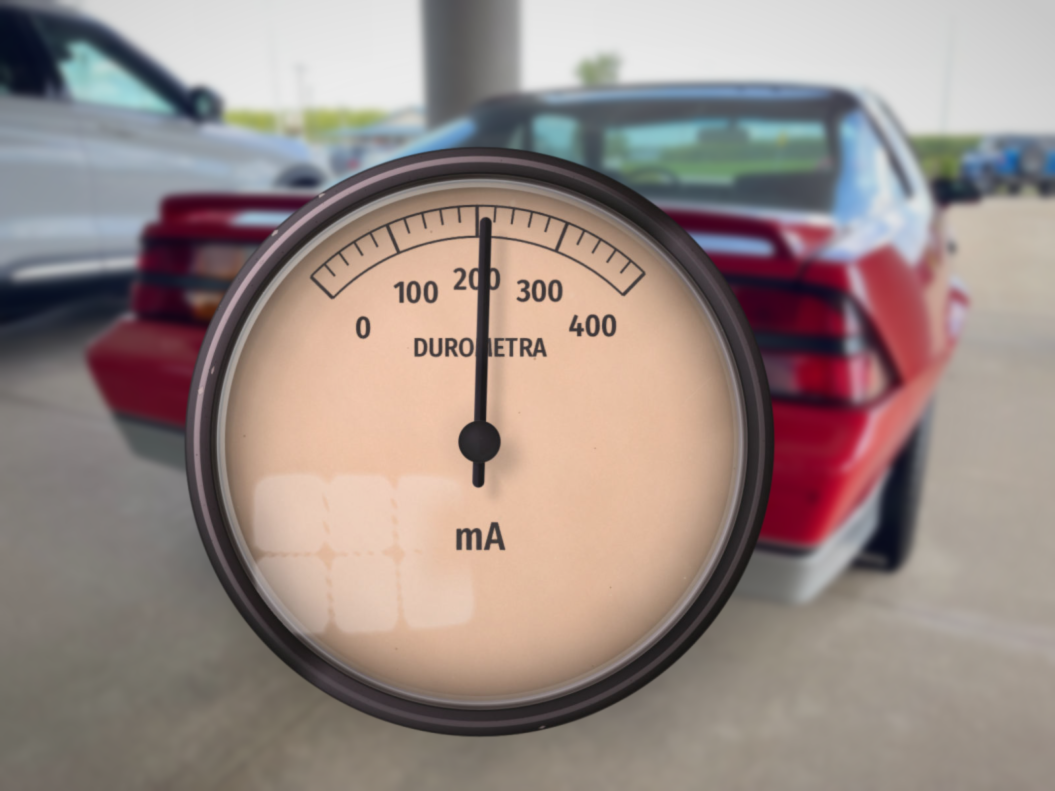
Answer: {"value": 210, "unit": "mA"}
